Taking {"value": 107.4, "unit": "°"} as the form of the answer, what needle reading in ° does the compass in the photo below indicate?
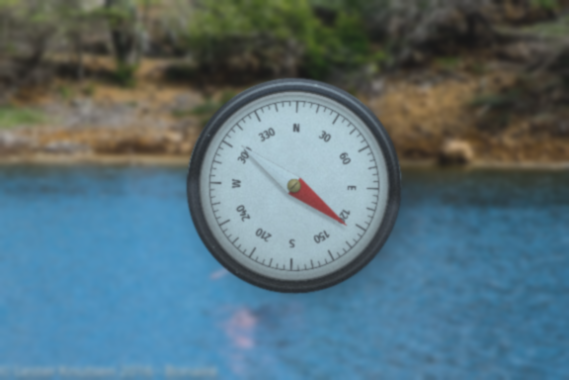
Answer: {"value": 125, "unit": "°"}
